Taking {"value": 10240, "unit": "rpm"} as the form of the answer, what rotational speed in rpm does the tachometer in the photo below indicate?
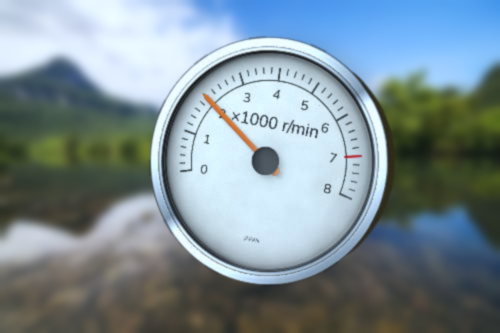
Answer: {"value": 2000, "unit": "rpm"}
